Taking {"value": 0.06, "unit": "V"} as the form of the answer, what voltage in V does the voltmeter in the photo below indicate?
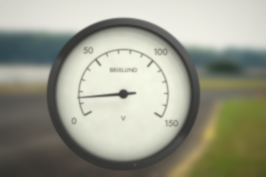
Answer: {"value": 15, "unit": "V"}
